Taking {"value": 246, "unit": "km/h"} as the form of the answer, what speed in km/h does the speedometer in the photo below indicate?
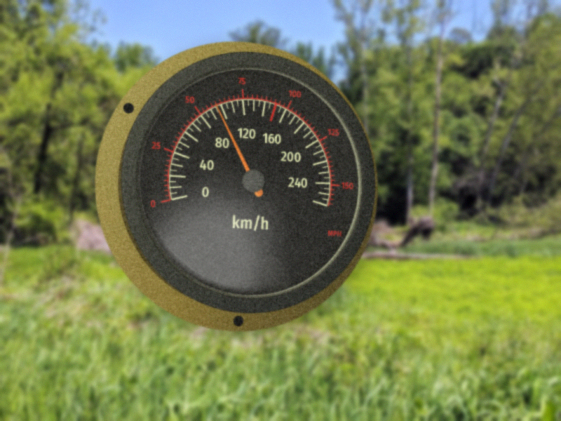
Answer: {"value": 95, "unit": "km/h"}
